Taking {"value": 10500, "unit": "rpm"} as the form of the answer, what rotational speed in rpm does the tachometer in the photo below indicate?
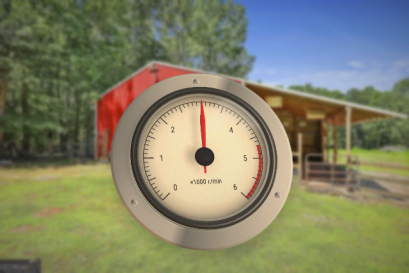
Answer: {"value": 3000, "unit": "rpm"}
